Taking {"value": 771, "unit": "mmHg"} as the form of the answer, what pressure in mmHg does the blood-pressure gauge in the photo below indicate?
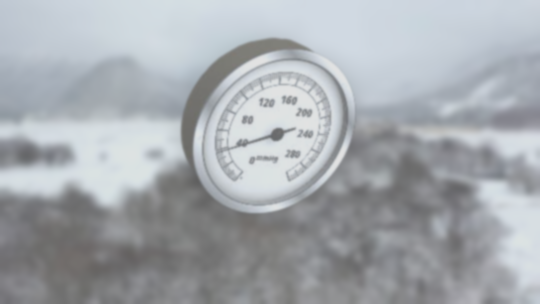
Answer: {"value": 40, "unit": "mmHg"}
